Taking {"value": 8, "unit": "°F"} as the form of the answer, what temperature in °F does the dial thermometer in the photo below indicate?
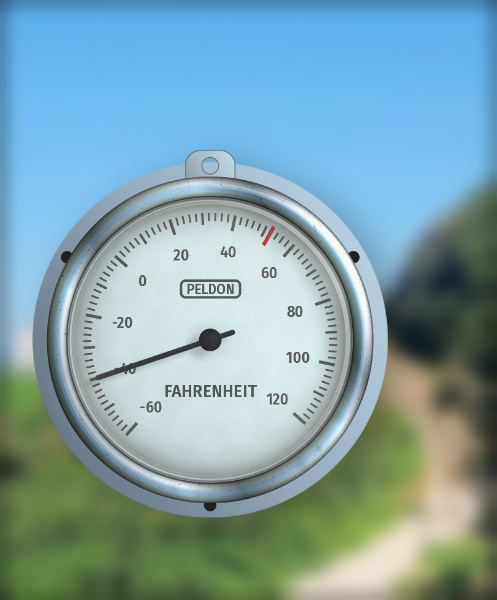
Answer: {"value": -40, "unit": "°F"}
